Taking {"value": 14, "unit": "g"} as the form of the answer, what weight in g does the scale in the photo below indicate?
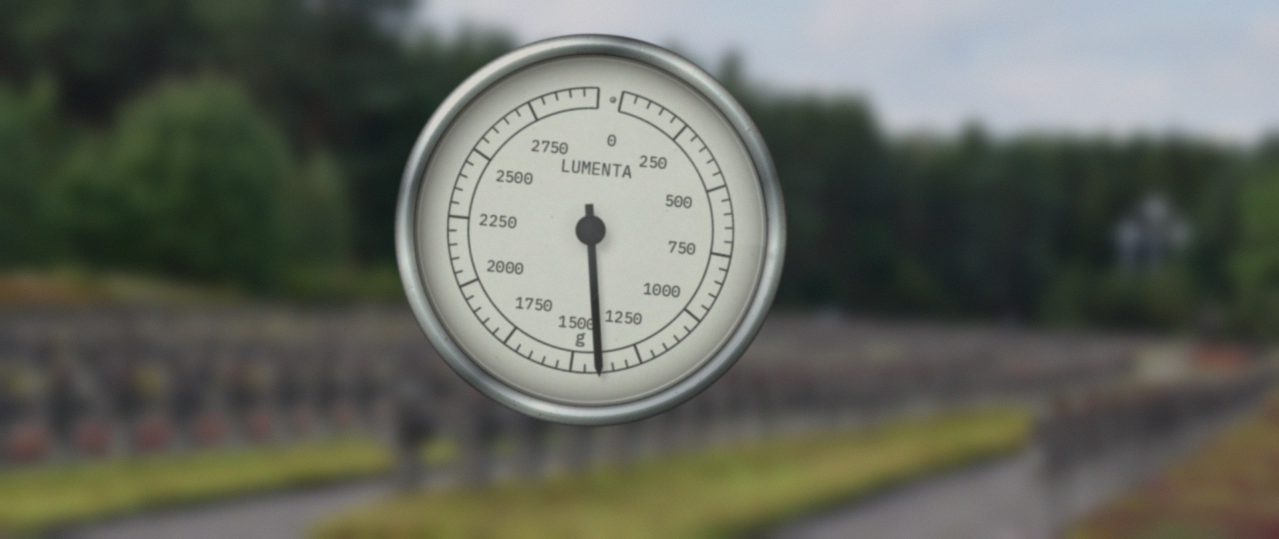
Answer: {"value": 1400, "unit": "g"}
